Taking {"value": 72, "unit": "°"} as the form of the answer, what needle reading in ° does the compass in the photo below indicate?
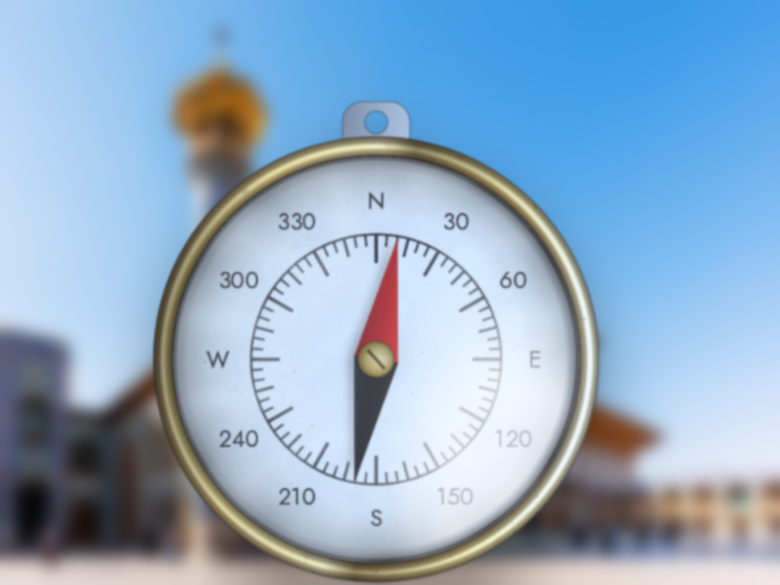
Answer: {"value": 10, "unit": "°"}
